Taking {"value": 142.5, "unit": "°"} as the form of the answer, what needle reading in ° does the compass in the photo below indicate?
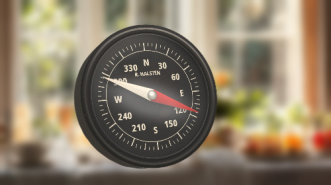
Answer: {"value": 115, "unit": "°"}
